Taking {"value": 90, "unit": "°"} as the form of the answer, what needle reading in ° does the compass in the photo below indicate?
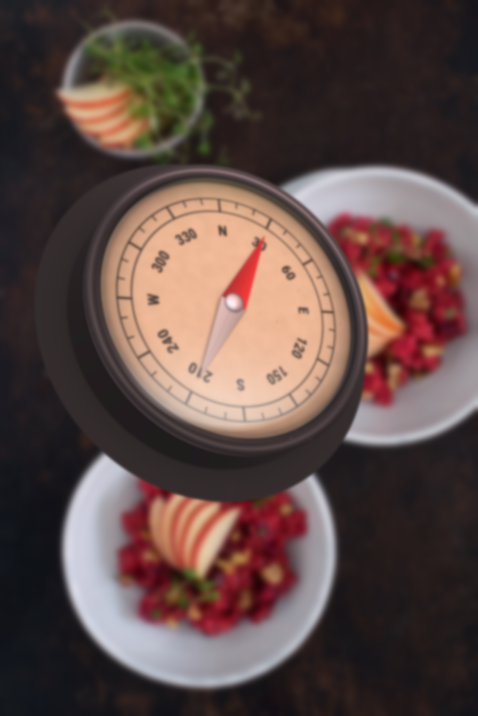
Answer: {"value": 30, "unit": "°"}
